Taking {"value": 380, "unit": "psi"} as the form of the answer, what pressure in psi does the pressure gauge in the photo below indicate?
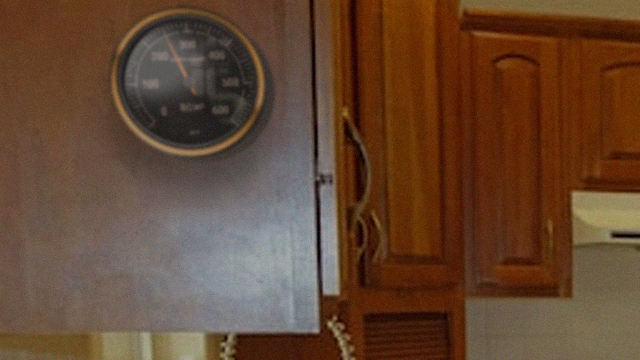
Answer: {"value": 250, "unit": "psi"}
